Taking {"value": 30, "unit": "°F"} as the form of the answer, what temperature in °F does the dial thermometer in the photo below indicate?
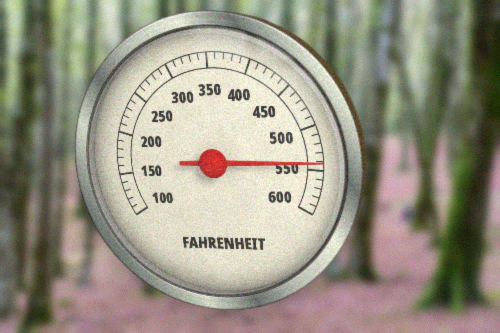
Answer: {"value": 540, "unit": "°F"}
